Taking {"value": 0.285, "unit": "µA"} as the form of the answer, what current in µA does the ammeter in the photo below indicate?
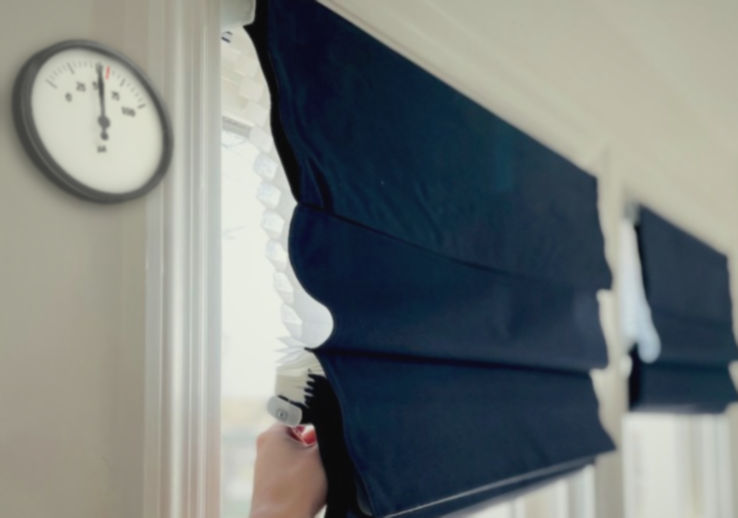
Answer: {"value": 50, "unit": "µA"}
